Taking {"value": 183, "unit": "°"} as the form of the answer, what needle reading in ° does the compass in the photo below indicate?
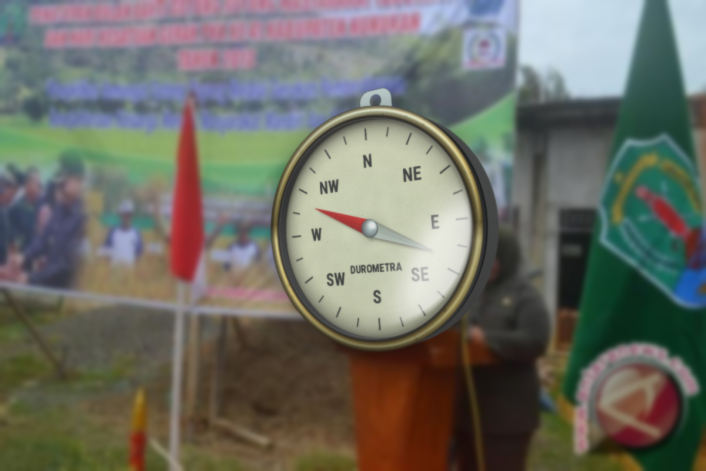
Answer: {"value": 292.5, "unit": "°"}
